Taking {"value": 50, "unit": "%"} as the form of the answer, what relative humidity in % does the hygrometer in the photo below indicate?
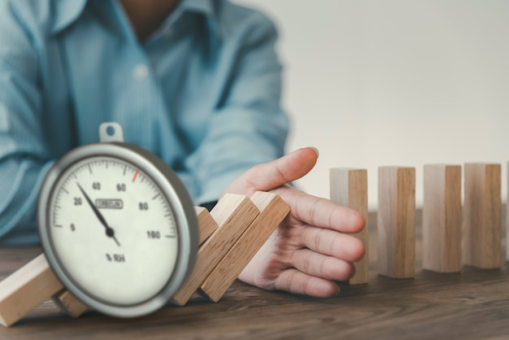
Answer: {"value": 30, "unit": "%"}
